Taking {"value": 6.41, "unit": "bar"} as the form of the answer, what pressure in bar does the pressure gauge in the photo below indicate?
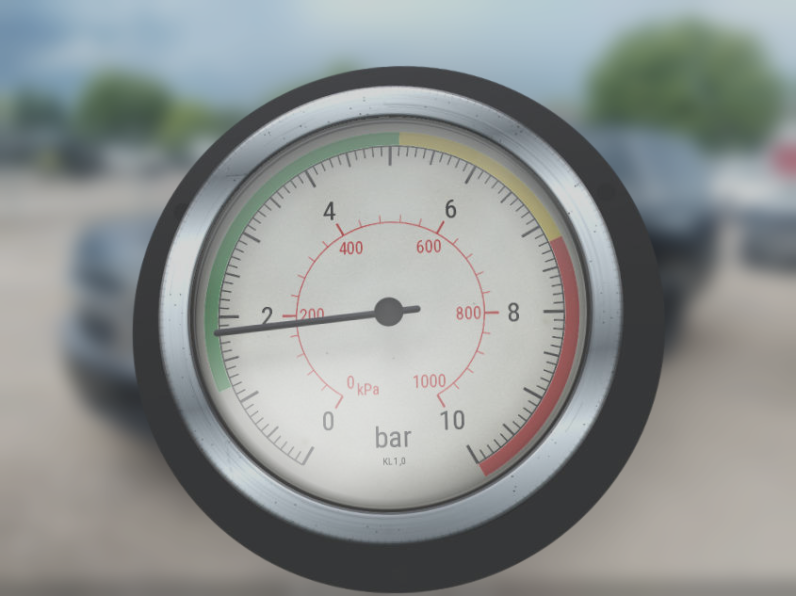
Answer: {"value": 1.8, "unit": "bar"}
